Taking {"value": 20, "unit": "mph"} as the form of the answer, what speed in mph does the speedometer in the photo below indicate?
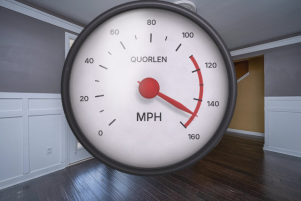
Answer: {"value": 150, "unit": "mph"}
